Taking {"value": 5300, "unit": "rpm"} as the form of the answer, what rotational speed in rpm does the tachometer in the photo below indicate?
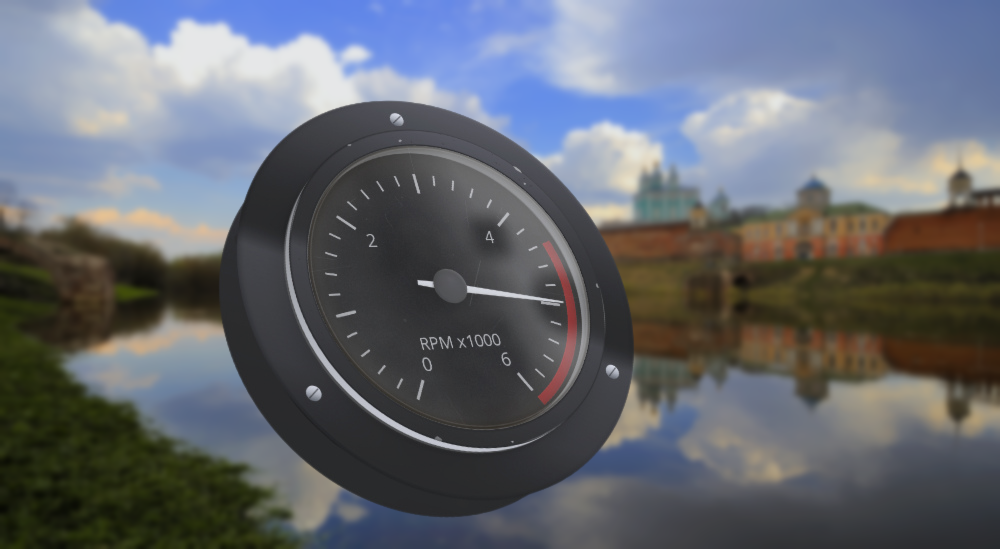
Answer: {"value": 5000, "unit": "rpm"}
